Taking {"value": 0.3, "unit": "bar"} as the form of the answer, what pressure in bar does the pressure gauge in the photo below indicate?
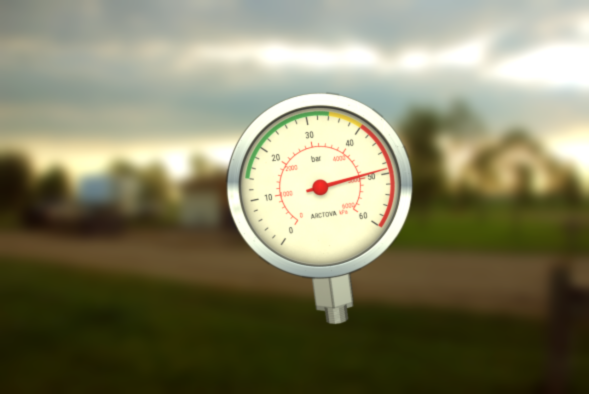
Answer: {"value": 49, "unit": "bar"}
